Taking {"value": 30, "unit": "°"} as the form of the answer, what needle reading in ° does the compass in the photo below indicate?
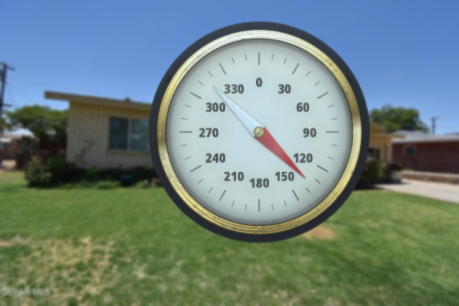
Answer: {"value": 135, "unit": "°"}
